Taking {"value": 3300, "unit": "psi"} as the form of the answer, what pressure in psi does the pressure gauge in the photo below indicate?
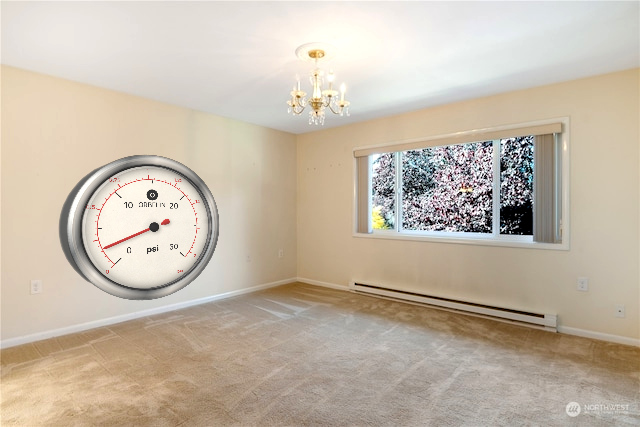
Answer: {"value": 2.5, "unit": "psi"}
